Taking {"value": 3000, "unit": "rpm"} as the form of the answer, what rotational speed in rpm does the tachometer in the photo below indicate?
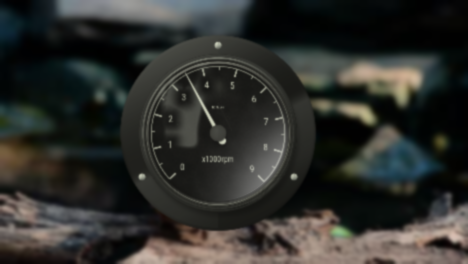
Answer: {"value": 3500, "unit": "rpm"}
